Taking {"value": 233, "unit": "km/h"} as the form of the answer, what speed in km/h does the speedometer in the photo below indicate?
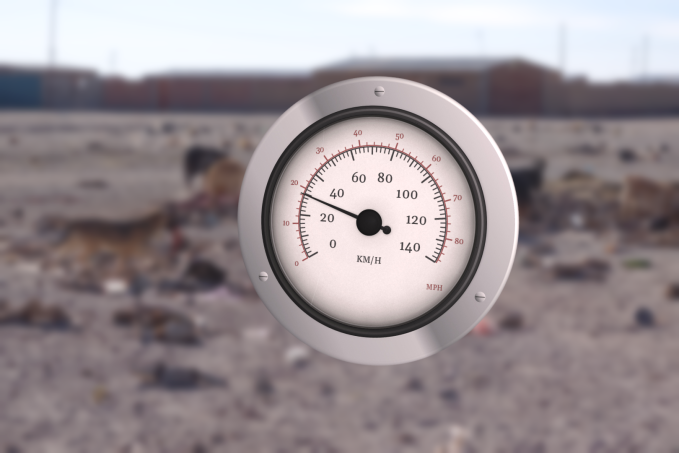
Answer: {"value": 30, "unit": "km/h"}
